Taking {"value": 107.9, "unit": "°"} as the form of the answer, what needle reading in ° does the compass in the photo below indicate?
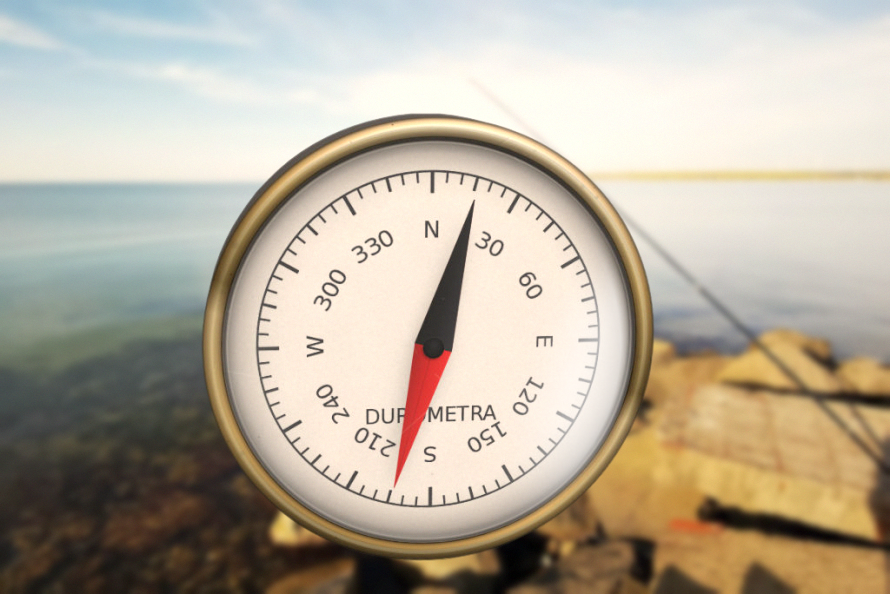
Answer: {"value": 195, "unit": "°"}
